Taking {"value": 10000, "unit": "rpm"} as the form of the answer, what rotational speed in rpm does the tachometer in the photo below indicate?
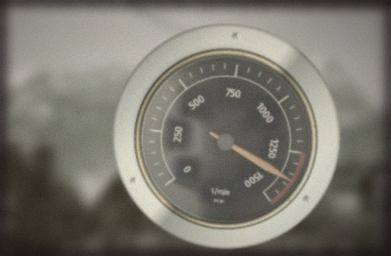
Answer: {"value": 1375, "unit": "rpm"}
